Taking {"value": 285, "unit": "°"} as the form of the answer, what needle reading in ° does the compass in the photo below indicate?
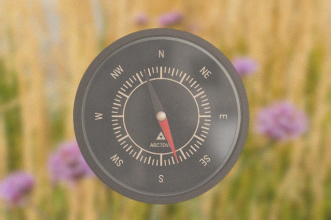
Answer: {"value": 160, "unit": "°"}
